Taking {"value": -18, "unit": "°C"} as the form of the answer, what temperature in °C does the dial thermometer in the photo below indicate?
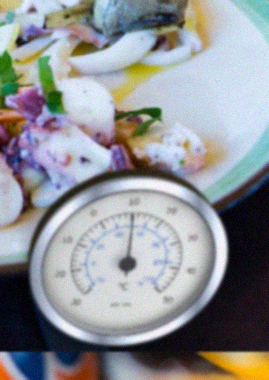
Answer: {"value": 10, "unit": "°C"}
